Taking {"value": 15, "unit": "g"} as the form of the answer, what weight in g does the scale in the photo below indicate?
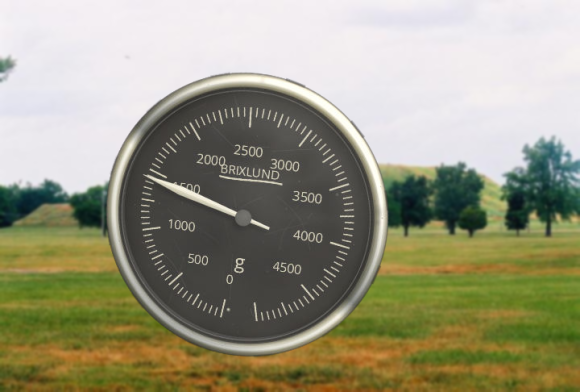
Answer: {"value": 1450, "unit": "g"}
